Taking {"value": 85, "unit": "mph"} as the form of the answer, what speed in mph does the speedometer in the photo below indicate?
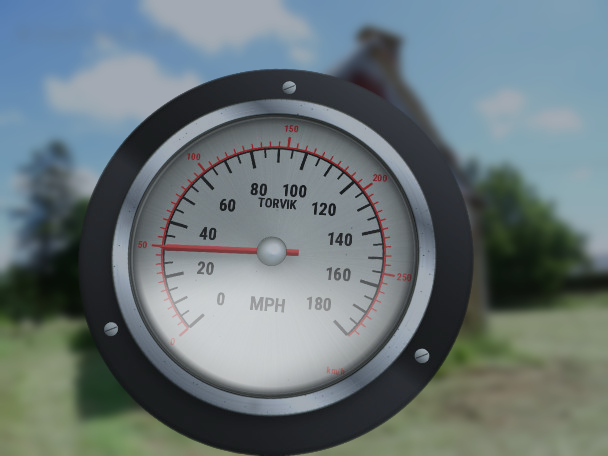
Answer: {"value": 30, "unit": "mph"}
